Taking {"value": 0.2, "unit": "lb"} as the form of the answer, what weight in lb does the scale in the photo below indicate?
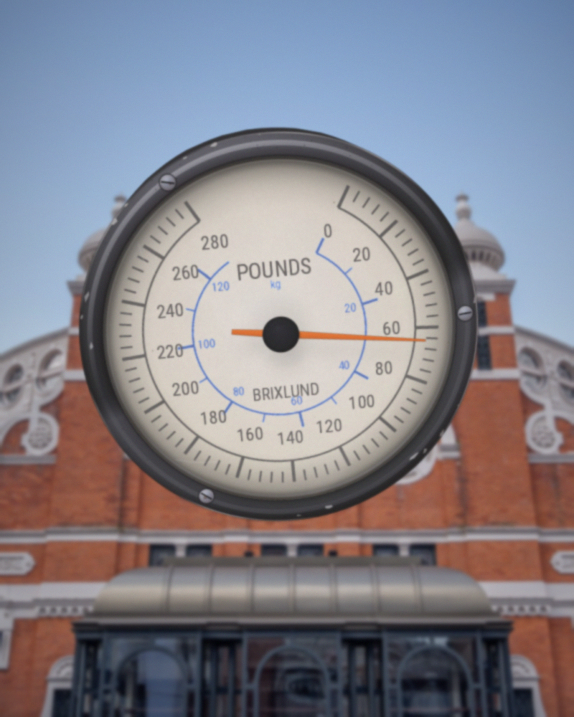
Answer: {"value": 64, "unit": "lb"}
